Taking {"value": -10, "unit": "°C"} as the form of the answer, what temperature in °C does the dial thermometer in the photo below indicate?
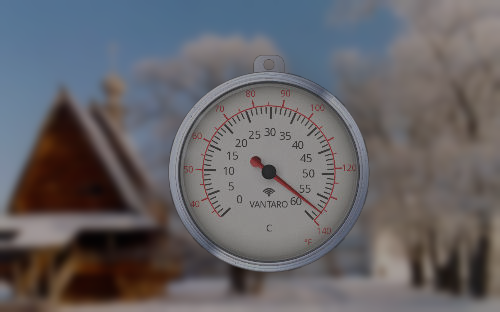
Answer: {"value": 58, "unit": "°C"}
